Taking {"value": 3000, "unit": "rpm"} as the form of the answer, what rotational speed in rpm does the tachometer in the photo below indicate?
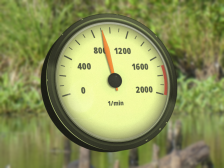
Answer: {"value": 900, "unit": "rpm"}
